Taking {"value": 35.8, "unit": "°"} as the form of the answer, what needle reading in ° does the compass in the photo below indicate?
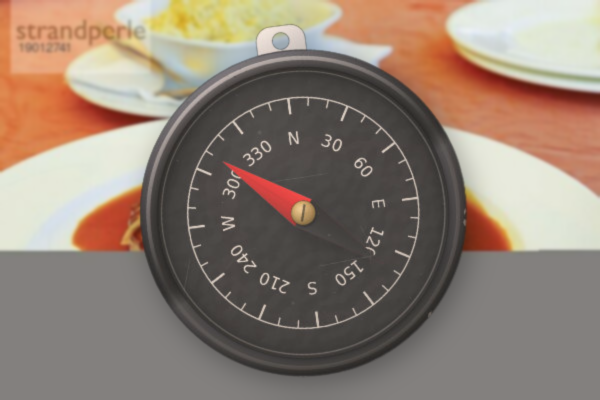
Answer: {"value": 310, "unit": "°"}
